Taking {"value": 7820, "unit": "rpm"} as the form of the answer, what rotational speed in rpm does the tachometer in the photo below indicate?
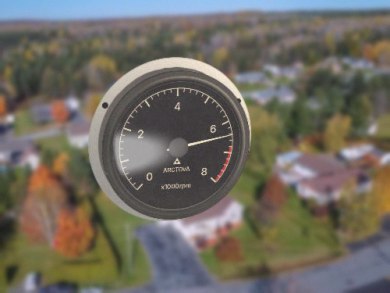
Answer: {"value": 6400, "unit": "rpm"}
